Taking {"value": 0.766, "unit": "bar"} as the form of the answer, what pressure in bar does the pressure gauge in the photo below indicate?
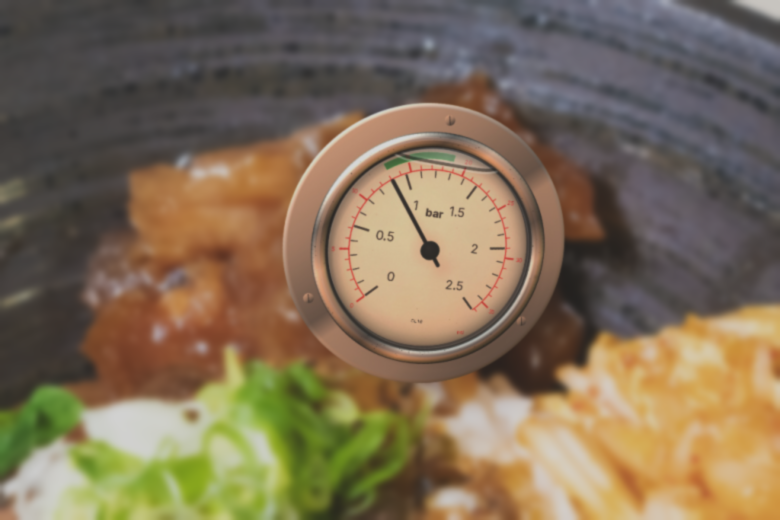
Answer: {"value": 0.9, "unit": "bar"}
